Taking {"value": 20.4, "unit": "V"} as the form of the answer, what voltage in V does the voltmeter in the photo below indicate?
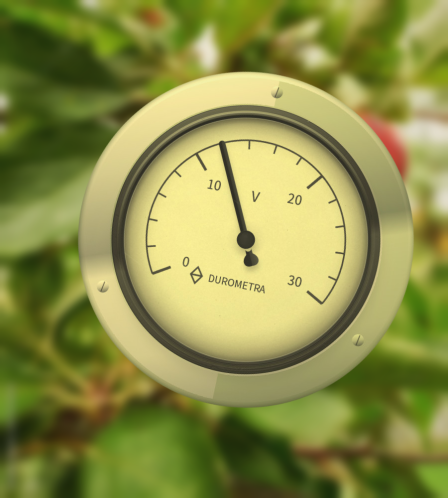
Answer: {"value": 12, "unit": "V"}
